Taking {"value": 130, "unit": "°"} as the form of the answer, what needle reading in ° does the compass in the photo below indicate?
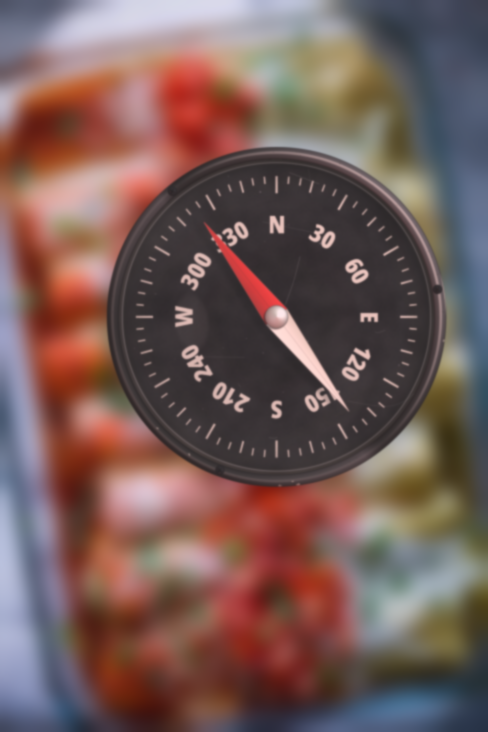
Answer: {"value": 322.5, "unit": "°"}
